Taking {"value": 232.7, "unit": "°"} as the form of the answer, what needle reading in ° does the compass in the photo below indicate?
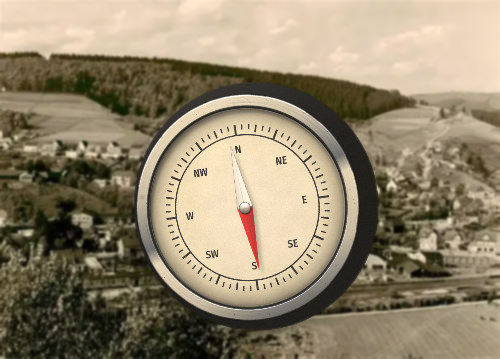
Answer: {"value": 175, "unit": "°"}
